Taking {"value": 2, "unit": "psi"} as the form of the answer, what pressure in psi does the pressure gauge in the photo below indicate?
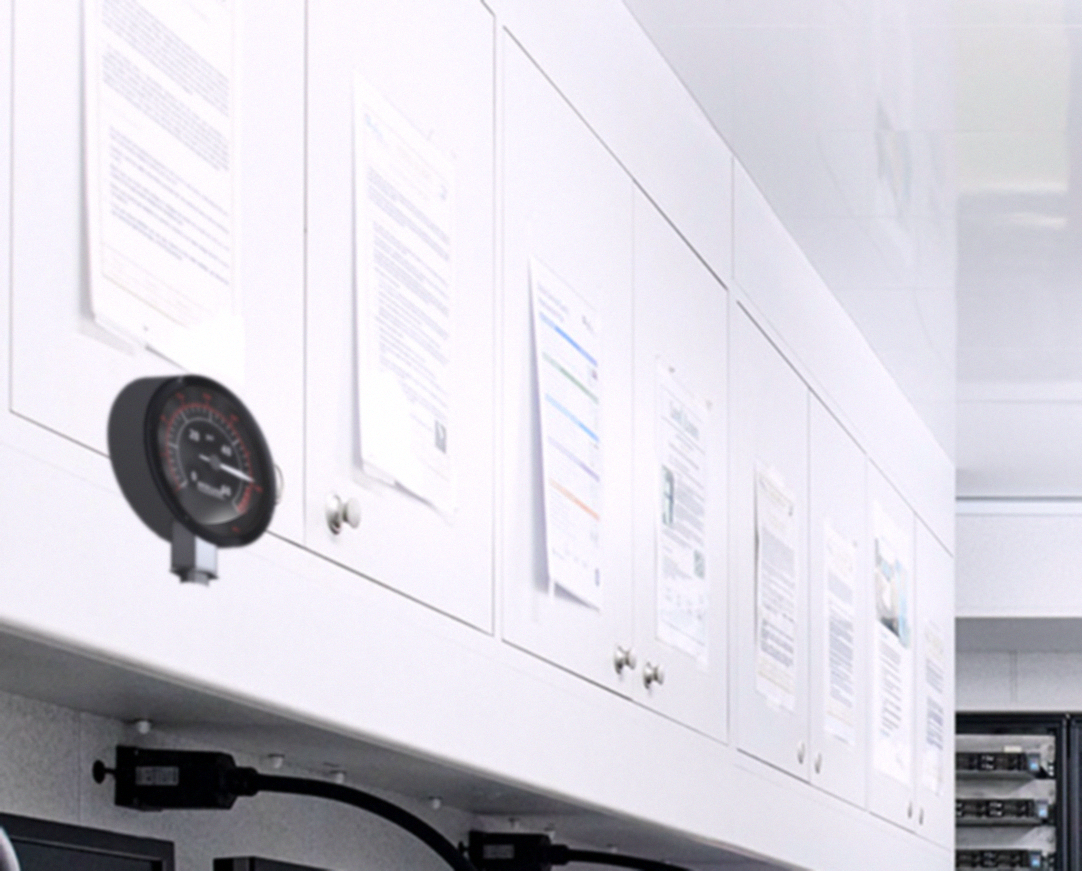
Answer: {"value": 50, "unit": "psi"}
